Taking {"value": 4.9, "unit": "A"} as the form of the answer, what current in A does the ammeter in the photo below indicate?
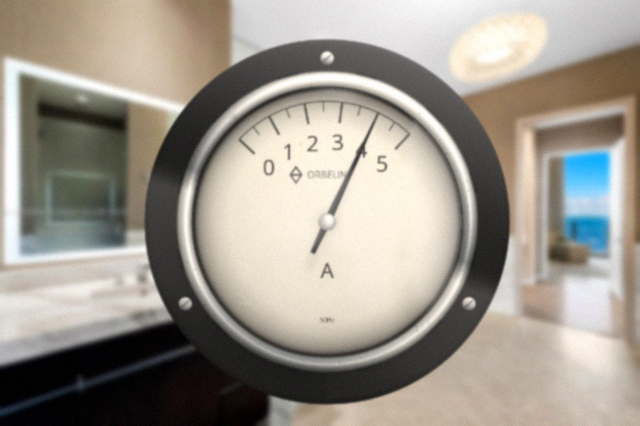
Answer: {"value": 4, "unit": "A"}
